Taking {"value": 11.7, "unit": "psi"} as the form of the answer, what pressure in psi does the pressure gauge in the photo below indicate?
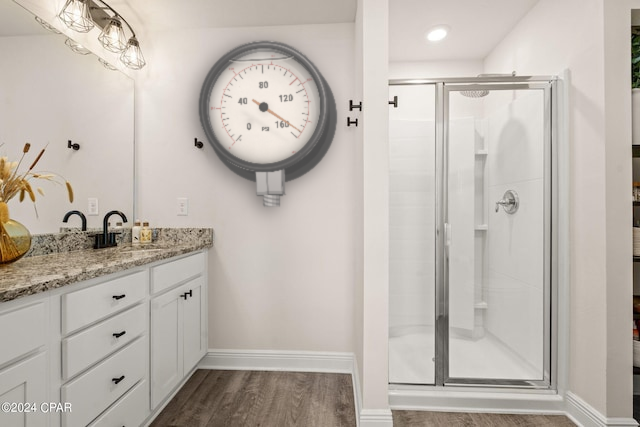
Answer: {"value": 155, "unit": "psi"}
